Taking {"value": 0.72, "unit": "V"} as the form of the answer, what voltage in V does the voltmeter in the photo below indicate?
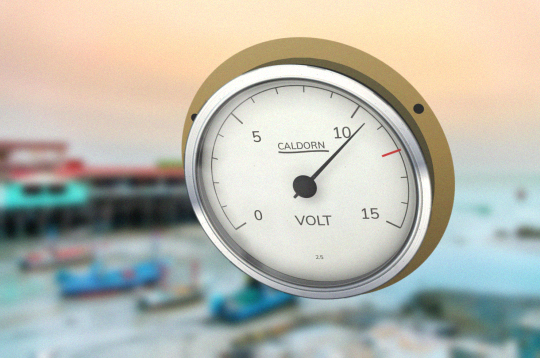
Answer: {"value": 10.5, "unit": "V"}
